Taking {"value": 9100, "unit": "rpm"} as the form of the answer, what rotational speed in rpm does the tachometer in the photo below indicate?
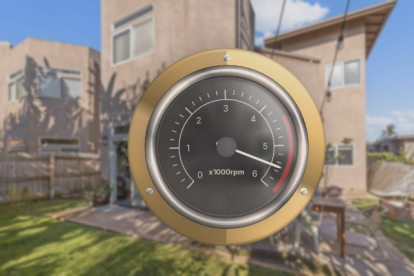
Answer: {"value": 5500, "unit": "rpm"}
